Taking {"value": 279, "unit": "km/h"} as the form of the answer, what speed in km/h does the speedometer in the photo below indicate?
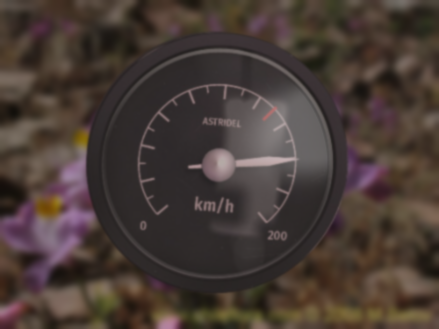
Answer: {"value": 160, "unit": "km/h"}
